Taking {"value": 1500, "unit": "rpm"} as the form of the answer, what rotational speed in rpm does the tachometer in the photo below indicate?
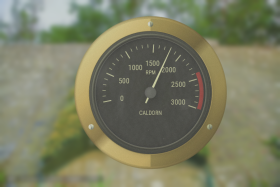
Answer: {"value": 1800, "unit": "rpm"}
